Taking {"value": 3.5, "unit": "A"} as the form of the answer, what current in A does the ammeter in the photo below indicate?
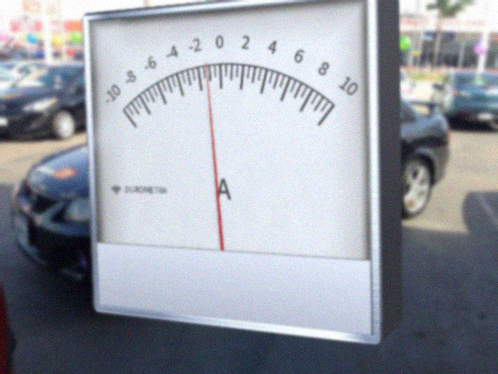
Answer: {"value": -1, "unit": "A"}
